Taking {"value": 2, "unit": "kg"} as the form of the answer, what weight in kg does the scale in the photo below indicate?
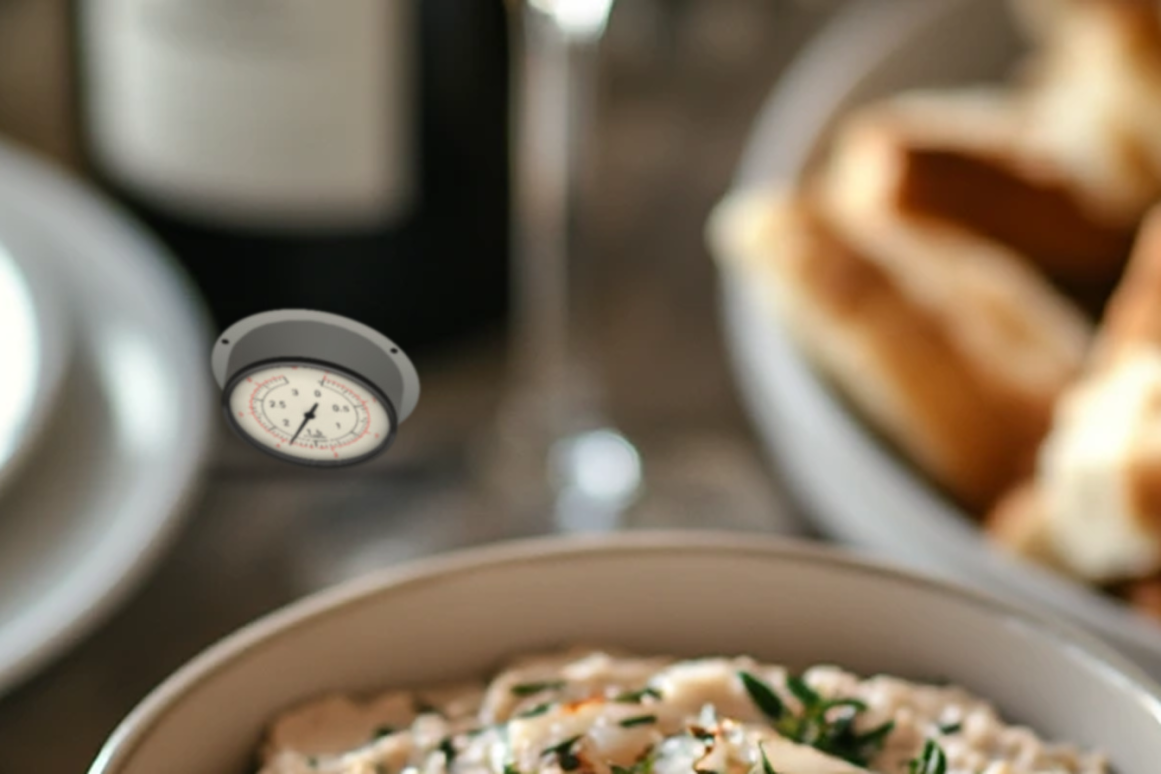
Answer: {"value": 1.75, "unit": "kg"}
